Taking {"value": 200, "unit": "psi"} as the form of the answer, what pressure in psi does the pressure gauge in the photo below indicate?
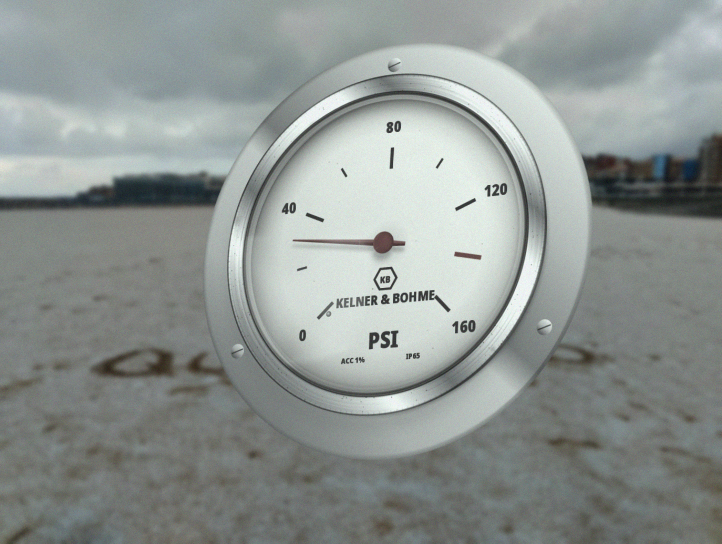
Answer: {"value": 30, "unit": "psi"}
